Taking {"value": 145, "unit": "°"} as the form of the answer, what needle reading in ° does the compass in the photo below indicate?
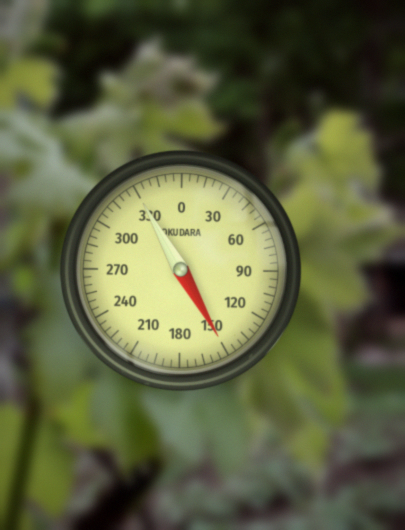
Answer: {"value": 150, "unit": "°"}
